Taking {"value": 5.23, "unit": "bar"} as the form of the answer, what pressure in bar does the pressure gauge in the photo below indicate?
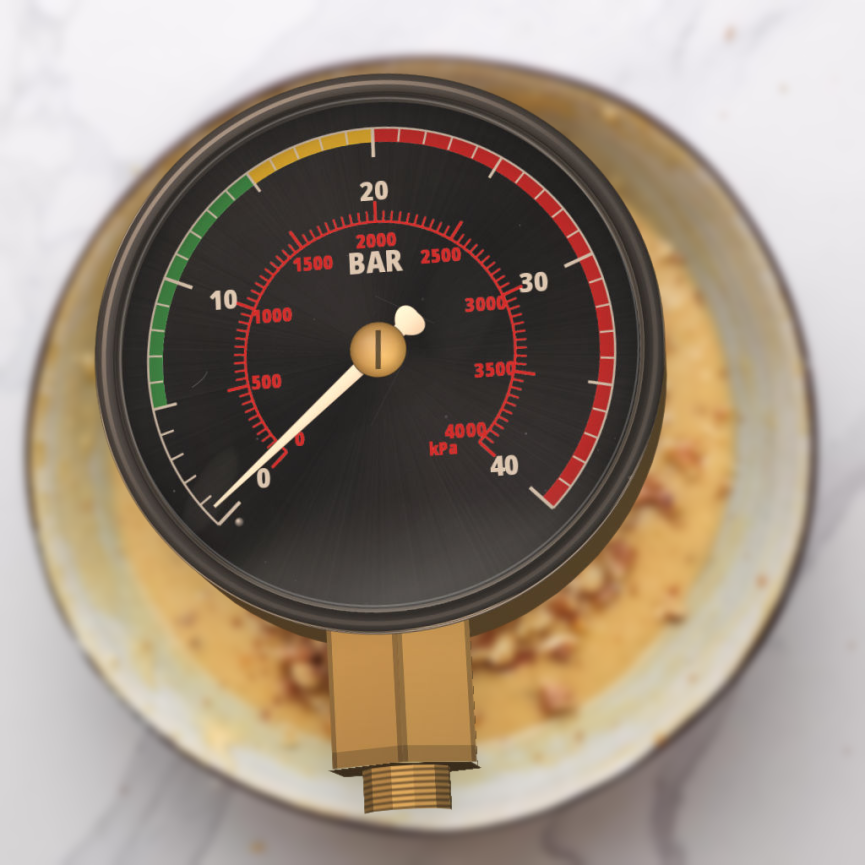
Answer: {"value": 0.5, "unit": "bar"}
